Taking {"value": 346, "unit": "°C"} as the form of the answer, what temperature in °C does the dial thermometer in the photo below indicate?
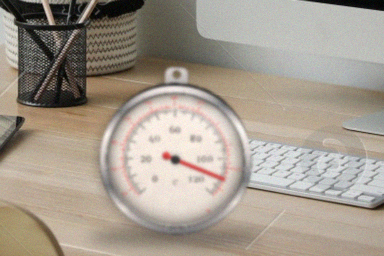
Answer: {"value": 110, "unit": "°C"}
